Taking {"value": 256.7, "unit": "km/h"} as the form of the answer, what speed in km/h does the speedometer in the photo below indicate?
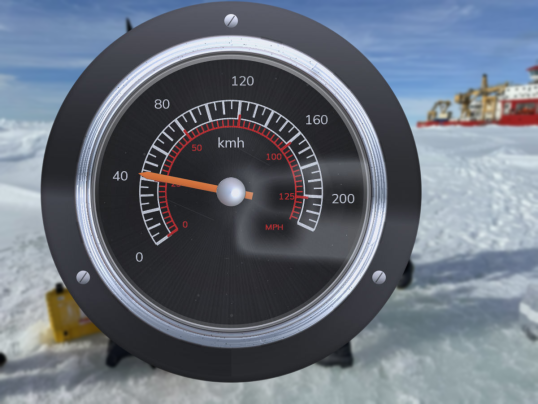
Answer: {"value": 42.5, "unit": "km/h"}
